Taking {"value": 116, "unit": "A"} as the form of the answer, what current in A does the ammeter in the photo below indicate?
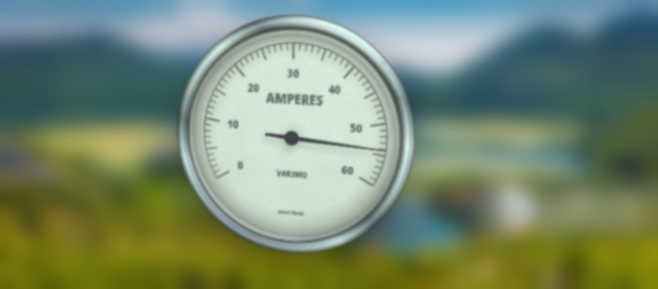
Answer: {"value": 54, "unit": "A"}
